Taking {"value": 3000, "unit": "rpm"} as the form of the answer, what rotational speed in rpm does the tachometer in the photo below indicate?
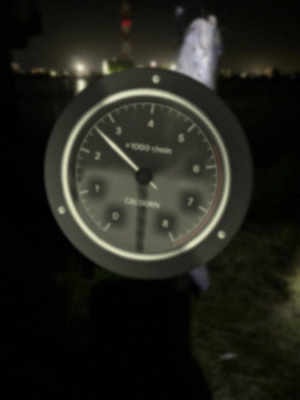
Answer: {"value": 2600, "unit": "rpm"}
